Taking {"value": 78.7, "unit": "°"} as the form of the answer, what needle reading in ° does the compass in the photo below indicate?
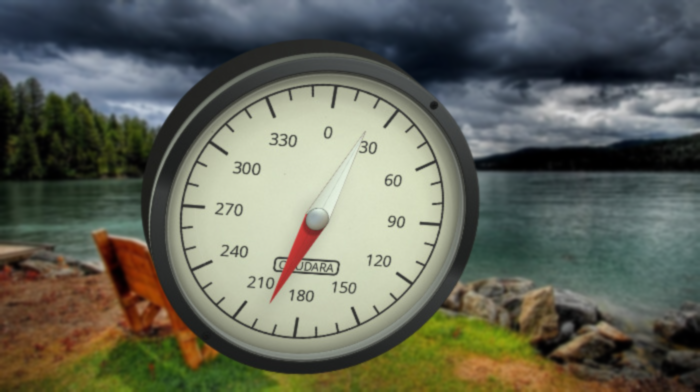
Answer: {"value": 200, "unit": "°"}
